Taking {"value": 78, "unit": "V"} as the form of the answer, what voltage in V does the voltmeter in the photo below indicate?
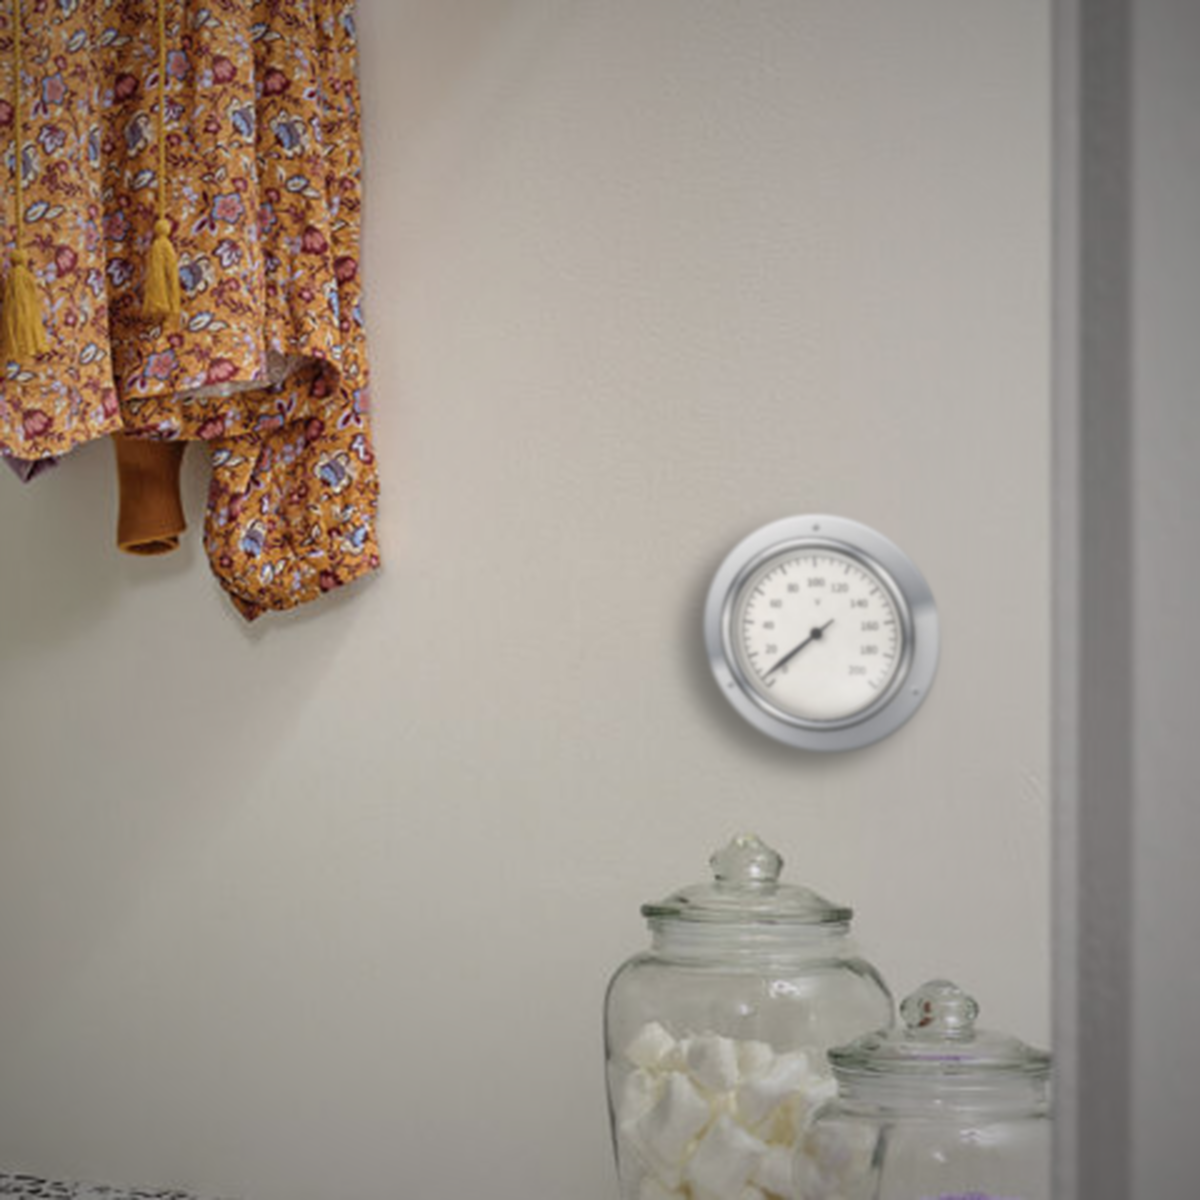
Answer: {"value": 5, "unit": "V"}
